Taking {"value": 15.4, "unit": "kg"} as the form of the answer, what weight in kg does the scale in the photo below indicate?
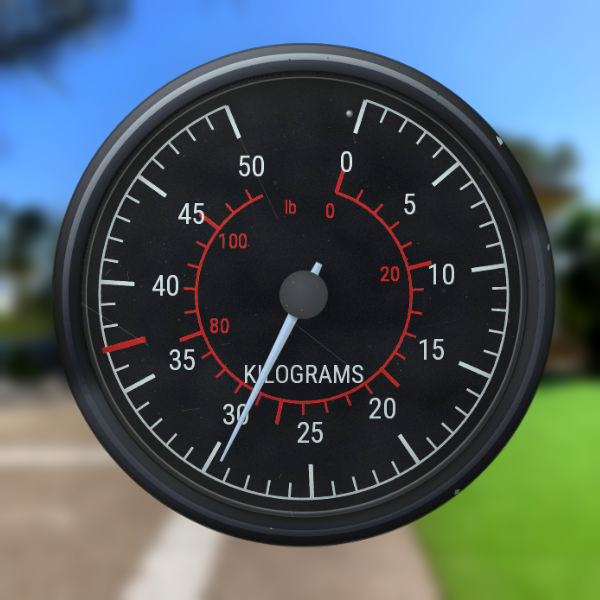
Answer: {"value": 29.5, "unit": "kg"}
